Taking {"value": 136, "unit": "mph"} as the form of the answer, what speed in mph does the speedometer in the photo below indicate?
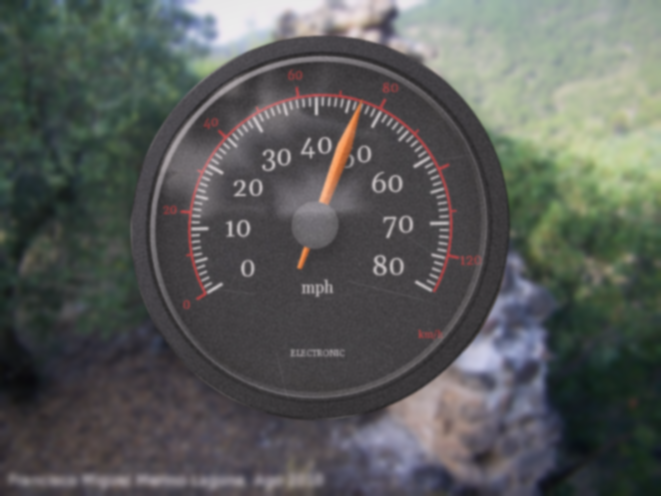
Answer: {"value": 47, "unit": "mph"}
